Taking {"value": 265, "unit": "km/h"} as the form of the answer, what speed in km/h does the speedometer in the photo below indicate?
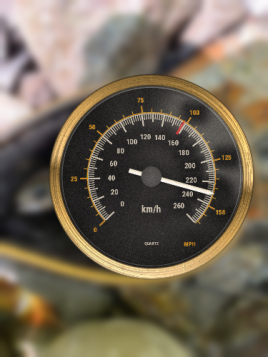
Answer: {"value": 230, "unit": "km/h"}
